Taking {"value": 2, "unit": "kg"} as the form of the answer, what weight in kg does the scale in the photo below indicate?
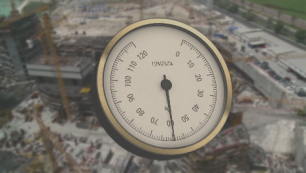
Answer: {"value": 60, "unit": "kg"}
